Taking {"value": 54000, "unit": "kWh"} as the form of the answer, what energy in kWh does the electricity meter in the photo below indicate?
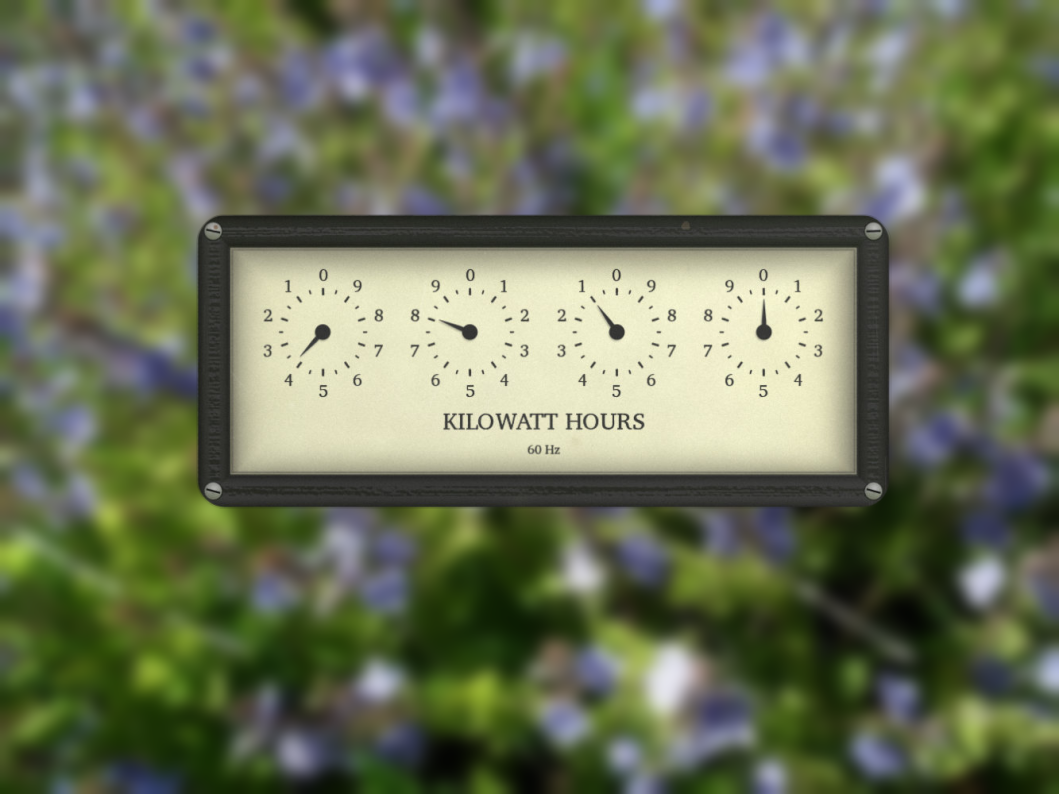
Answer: {"value": 3810, "unit": "kWh"}
